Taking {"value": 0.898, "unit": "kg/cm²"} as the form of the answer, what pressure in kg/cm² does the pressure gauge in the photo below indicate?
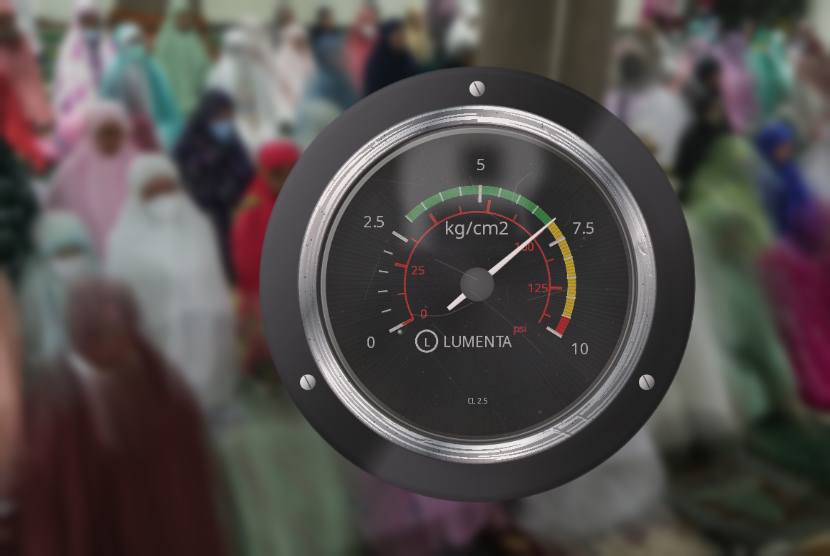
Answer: {"value": 7, "unit": "kg/cm²"}
